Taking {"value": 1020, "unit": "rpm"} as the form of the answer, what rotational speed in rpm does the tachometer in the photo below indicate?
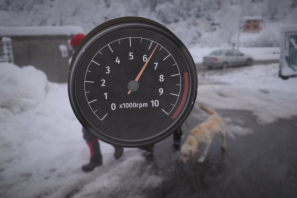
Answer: {"value": 6250, "unit": "rpm"}
